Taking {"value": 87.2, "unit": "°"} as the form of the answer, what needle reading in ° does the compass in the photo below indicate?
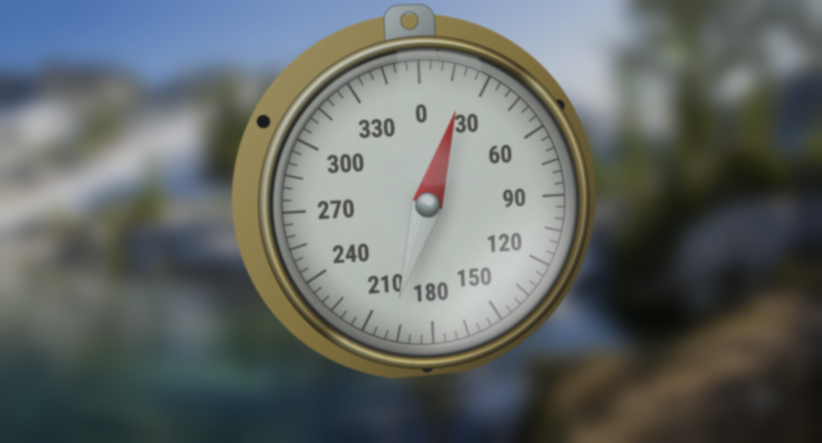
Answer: {"value": 20, "unit": "°"}
